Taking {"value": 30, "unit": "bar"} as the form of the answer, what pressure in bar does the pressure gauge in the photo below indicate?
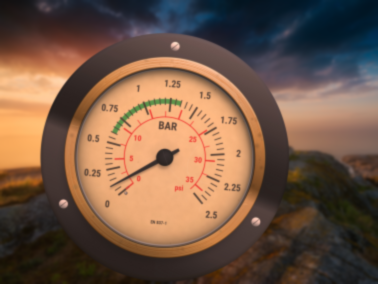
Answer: {"value": 0.1, "unit": "bar"}
